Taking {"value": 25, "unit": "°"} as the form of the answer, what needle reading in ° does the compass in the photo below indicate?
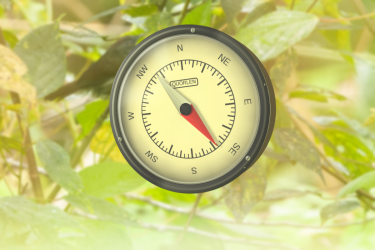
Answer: {"value": 145, "unit": "°"}
